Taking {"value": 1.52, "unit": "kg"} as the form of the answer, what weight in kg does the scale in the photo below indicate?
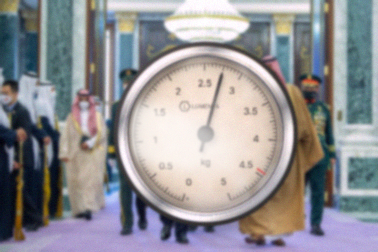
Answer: {"value": 2.75, "unit": "kg"}
